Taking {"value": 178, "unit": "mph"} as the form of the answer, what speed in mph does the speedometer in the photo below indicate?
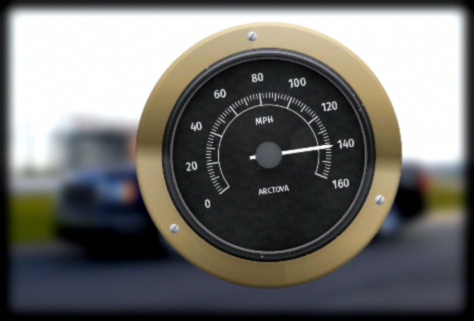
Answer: {"value": 140, "unit": "mph"}
